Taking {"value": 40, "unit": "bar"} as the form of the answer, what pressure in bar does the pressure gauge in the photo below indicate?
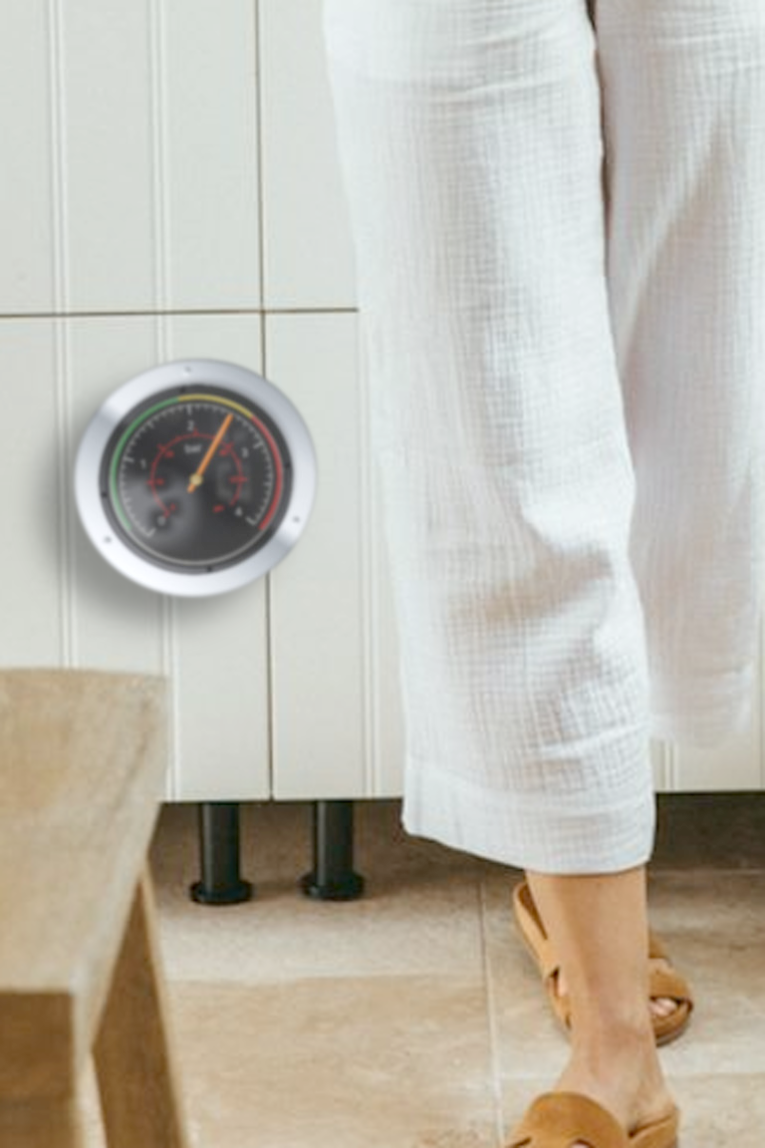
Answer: {"value": 2.5, "unit": "bar"}
